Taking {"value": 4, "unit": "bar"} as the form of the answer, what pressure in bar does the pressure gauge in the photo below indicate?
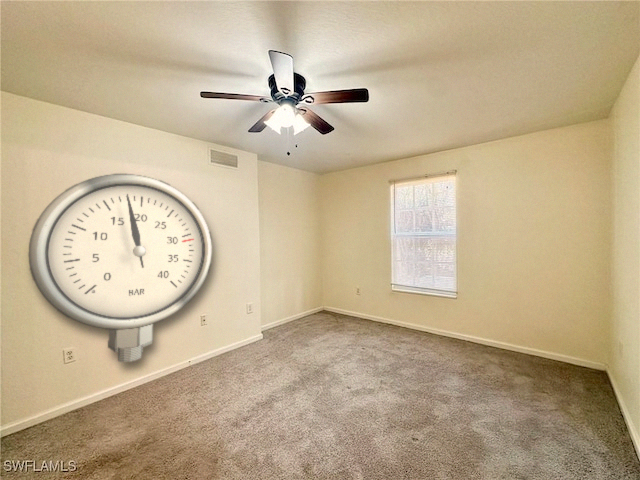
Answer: {"value": 18, "unit": "bar"}
